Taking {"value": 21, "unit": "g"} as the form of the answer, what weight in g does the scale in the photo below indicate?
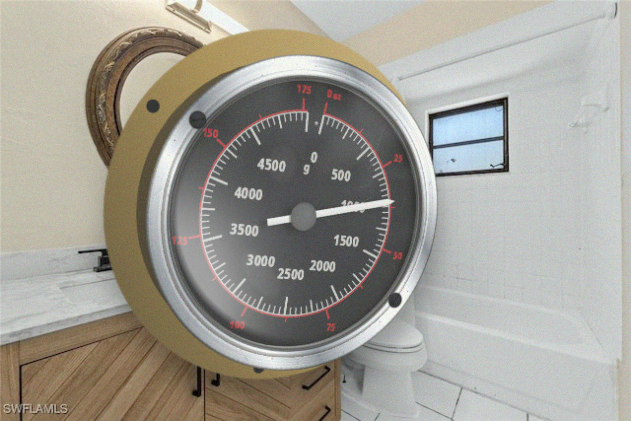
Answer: {"value": 1000, "unit": "g"}
